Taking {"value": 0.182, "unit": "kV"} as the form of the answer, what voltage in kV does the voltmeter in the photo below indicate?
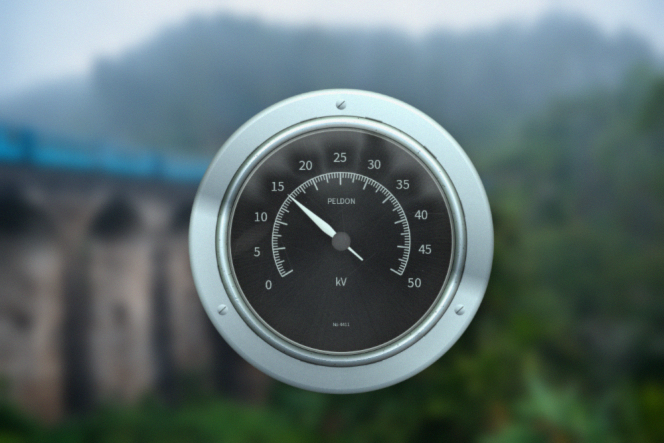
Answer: {"value": 15, "unit": "kV"}
